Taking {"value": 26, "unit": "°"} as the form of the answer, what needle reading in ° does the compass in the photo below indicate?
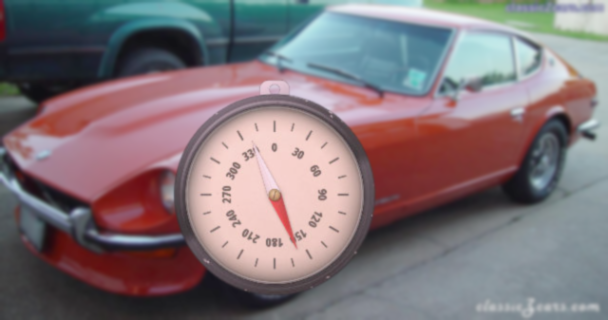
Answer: {"value": 157.5, "unit": "°"}
